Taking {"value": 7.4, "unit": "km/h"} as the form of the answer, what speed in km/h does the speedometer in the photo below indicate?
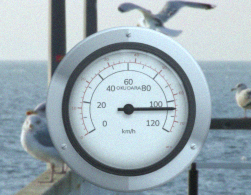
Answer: {"value": 105, "unit": "km/h"}
